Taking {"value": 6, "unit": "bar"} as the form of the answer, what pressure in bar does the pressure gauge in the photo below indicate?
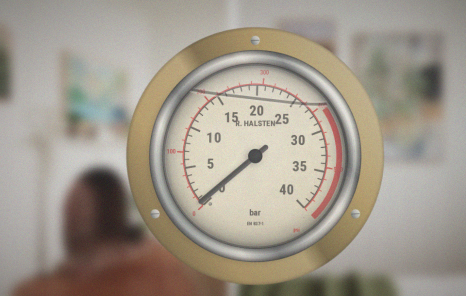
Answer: {"value": 0.5, "unit": "bar"}
